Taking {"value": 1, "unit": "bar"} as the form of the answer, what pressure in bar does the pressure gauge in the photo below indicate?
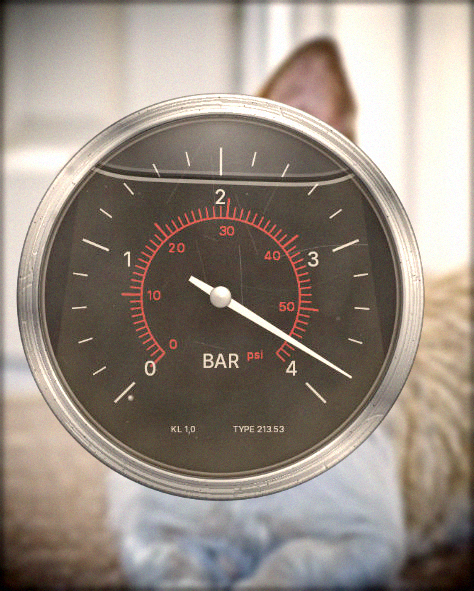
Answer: {"value": 3.8, "unit": "bar"}
